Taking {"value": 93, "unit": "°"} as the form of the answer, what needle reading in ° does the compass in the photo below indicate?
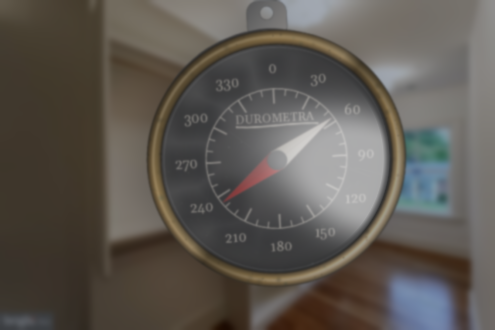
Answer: {"value": 235, "unit": "°"}
